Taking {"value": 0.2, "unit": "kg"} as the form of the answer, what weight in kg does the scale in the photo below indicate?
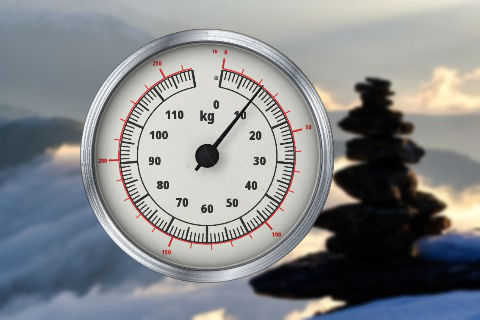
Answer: {"value": 10, "unit": "kg"}
